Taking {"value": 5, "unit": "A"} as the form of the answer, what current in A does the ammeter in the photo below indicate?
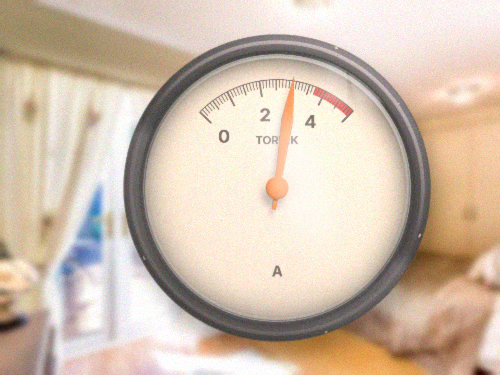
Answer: {"value": 3, "unit": "A"}
